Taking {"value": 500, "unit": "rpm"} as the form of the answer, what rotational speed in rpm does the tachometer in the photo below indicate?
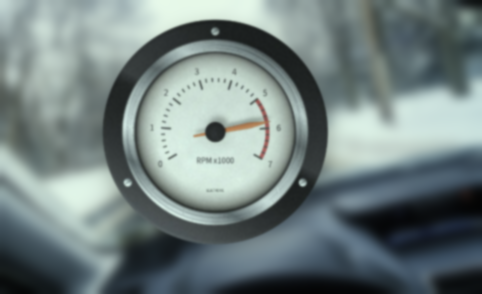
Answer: {"value": 5800, "unit": "rpm"}
